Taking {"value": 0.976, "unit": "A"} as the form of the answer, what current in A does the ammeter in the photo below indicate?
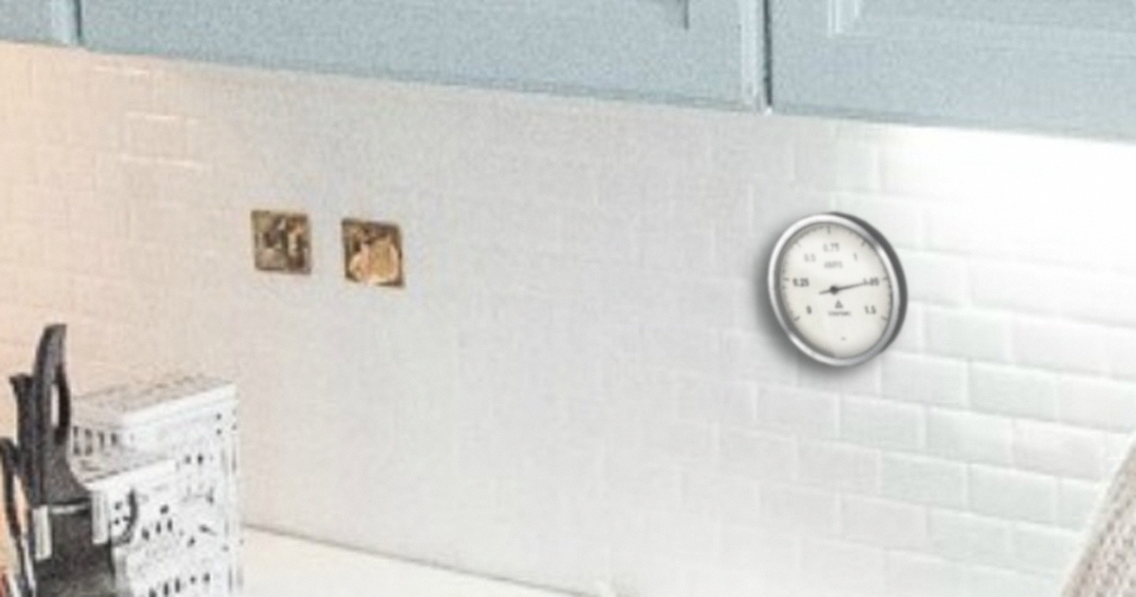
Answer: {"value": 1.25, "unit": "A"}
